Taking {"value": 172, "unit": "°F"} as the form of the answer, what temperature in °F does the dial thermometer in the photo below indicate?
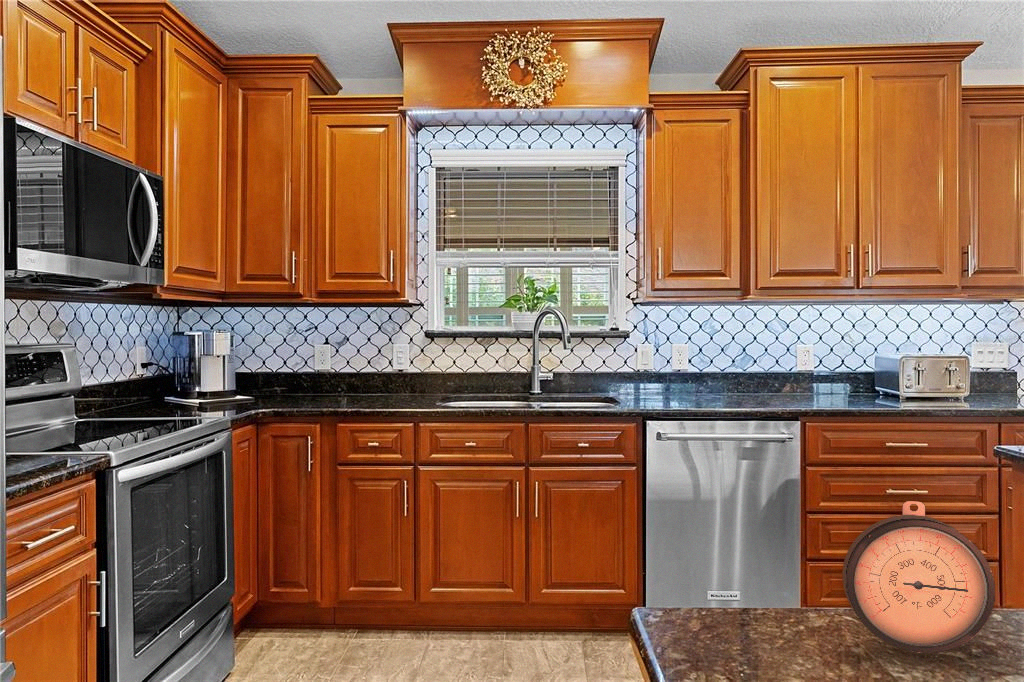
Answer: {"value": 520, "unit": "°F"}
